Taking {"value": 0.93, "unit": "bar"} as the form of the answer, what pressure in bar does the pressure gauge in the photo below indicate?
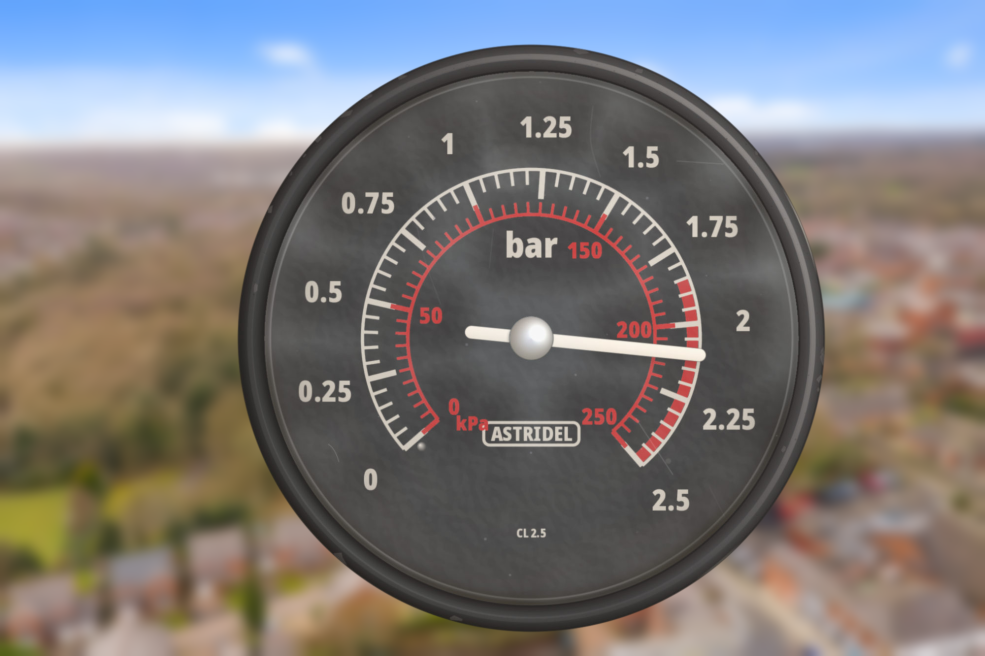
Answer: {"value": 2.1, "unit": "bar"}
